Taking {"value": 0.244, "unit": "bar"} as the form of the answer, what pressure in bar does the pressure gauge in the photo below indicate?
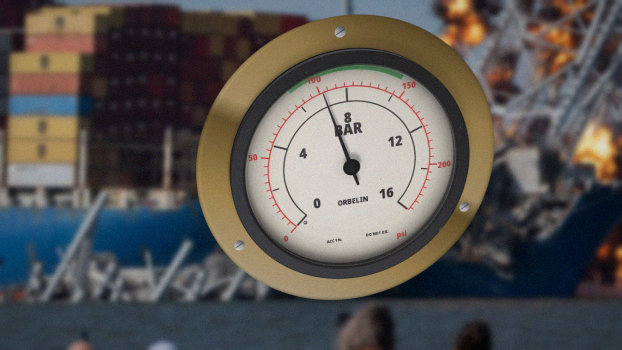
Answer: {"value": 7, "unit": "bar"}
